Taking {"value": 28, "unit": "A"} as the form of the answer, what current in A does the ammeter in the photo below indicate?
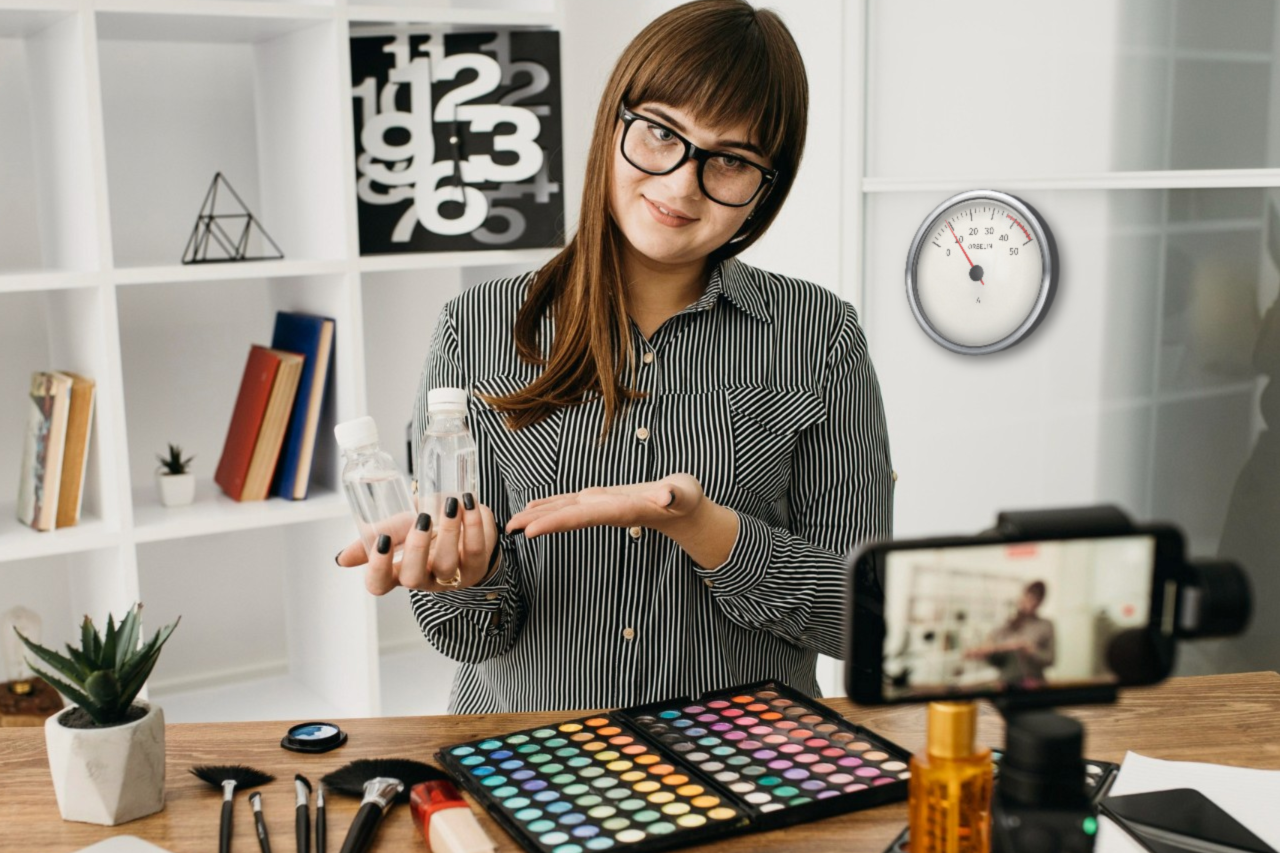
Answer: {"value": 10, "unit": "A"}
